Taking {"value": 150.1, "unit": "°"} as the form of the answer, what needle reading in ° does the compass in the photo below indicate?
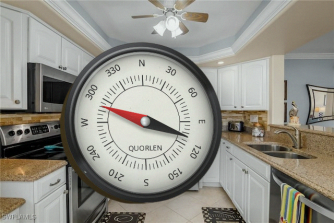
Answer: {"value": 290, "unit": "°"}
